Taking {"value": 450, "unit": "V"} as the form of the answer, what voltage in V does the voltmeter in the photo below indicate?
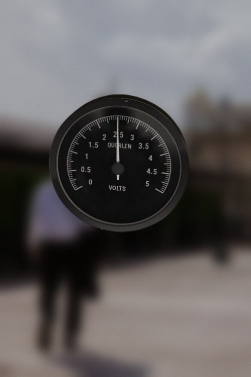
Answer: {"value": 2.5, "unit": "V"}
